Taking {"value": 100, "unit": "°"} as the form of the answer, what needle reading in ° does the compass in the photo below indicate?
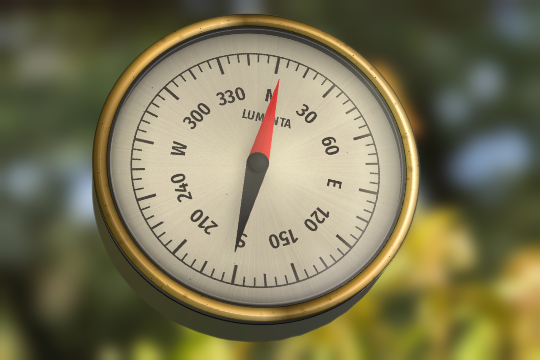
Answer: {"value": 2.5, "unit": "°"}
